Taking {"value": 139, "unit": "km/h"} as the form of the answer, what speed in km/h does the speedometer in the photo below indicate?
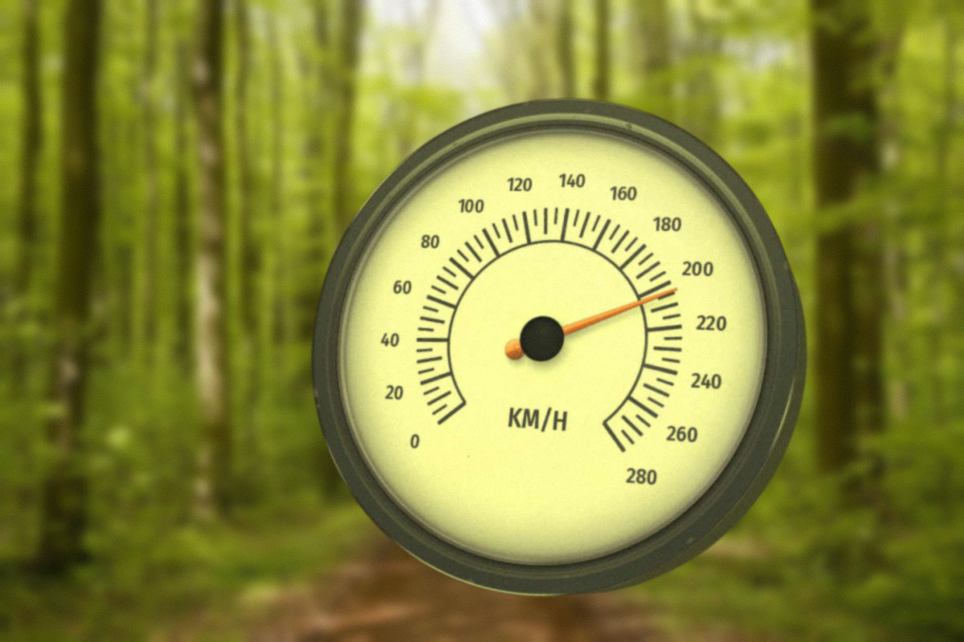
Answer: {"value": 205, "unit": "km/h"}
